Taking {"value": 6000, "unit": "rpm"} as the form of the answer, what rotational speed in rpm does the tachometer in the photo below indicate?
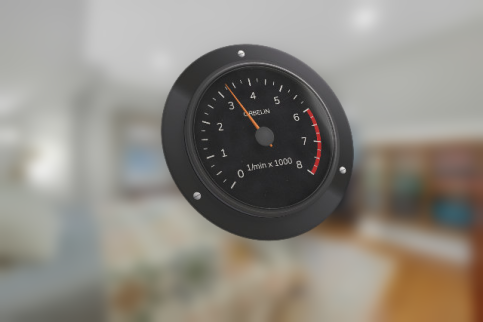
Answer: {"value": 3250, "unit": "rpm"}
